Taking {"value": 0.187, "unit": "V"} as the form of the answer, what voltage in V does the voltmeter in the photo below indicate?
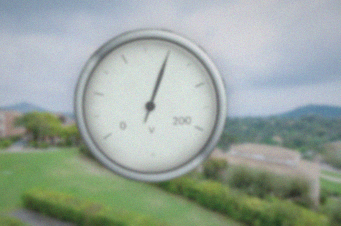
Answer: {"value": 120, "unit": "V"}
